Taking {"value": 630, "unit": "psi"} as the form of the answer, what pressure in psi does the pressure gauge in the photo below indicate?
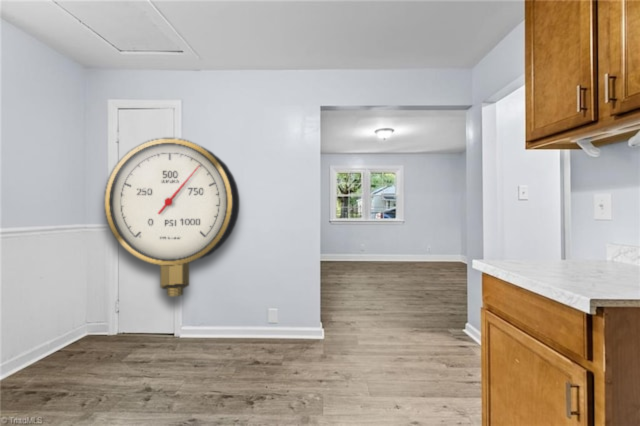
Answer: {"value": 650, "unit": "psi"}
